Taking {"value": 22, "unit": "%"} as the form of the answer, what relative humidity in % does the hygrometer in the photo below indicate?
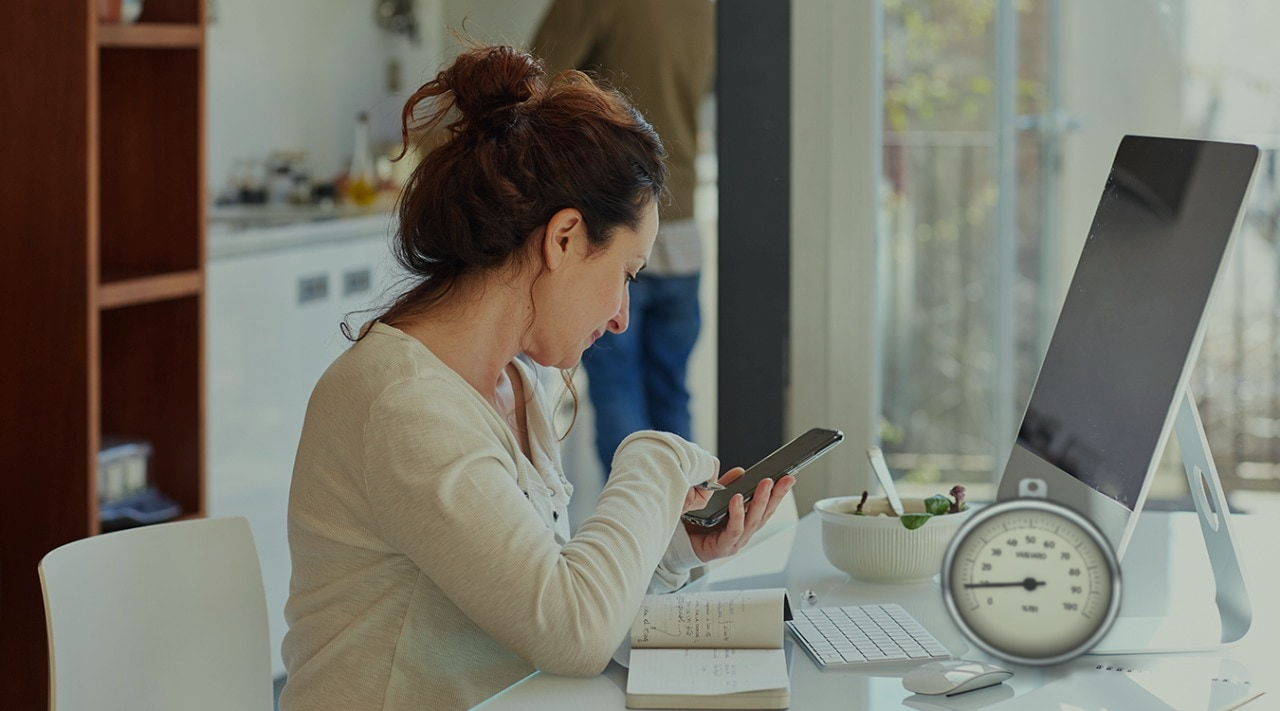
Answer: {"value": 10, "unit": "%"}
